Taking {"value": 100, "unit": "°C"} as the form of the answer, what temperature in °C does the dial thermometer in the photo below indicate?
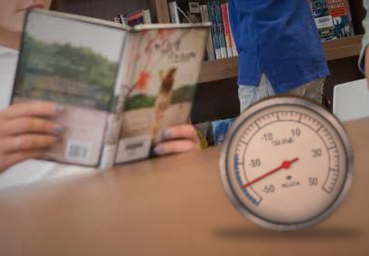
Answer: {"value": -40, "unit": "°C"}
